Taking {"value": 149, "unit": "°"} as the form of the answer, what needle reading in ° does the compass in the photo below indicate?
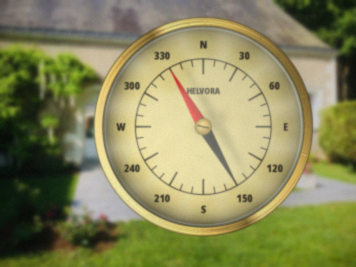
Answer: {"value": 330, "unit": "°"}
